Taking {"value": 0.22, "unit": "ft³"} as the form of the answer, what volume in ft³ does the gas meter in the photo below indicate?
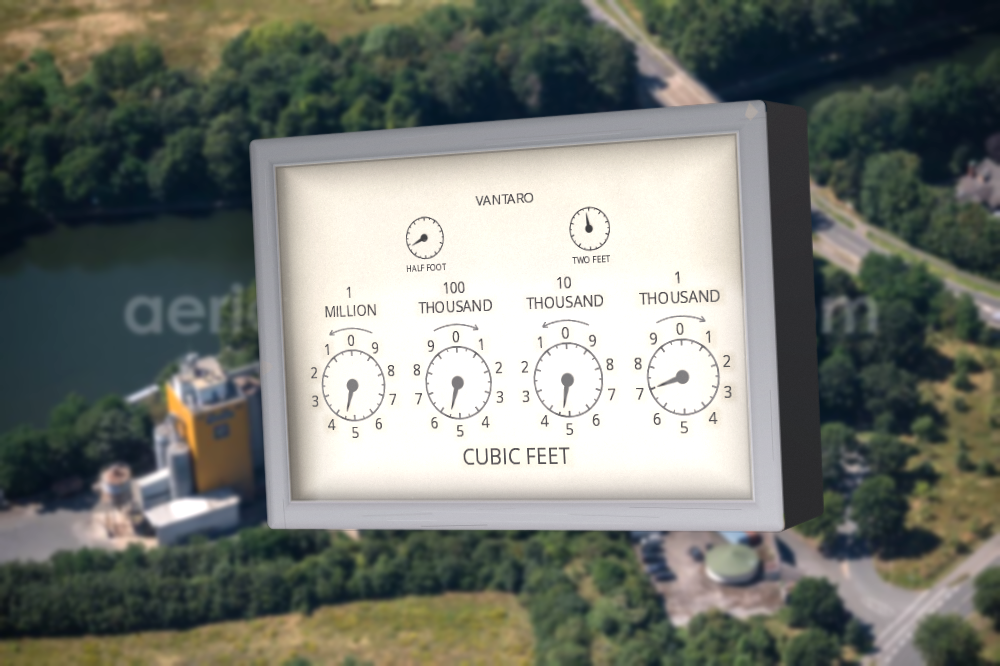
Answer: {"value": 454700, "unit": "ft³"}
